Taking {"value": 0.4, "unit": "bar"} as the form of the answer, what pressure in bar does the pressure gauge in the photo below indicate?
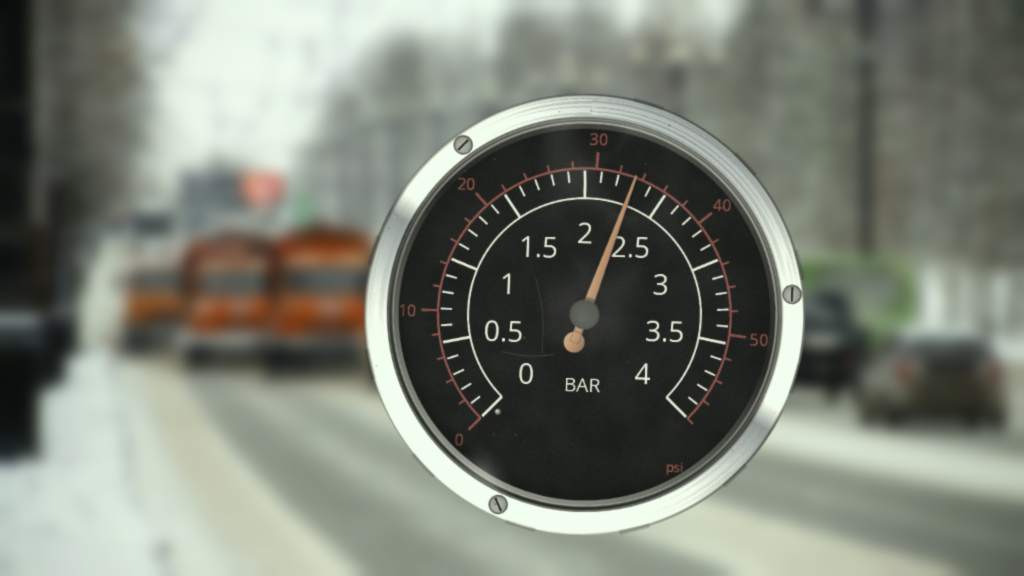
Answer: {"value": 2.3, "unit": "bar"}
